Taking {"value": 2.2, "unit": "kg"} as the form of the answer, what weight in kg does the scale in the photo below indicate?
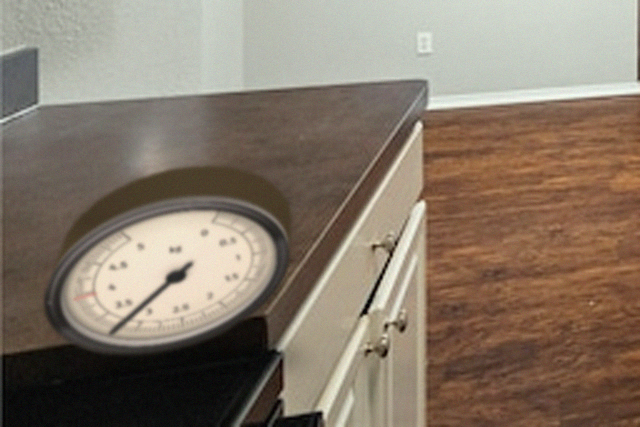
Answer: {"value": 3.25, "unit": "kg"}
